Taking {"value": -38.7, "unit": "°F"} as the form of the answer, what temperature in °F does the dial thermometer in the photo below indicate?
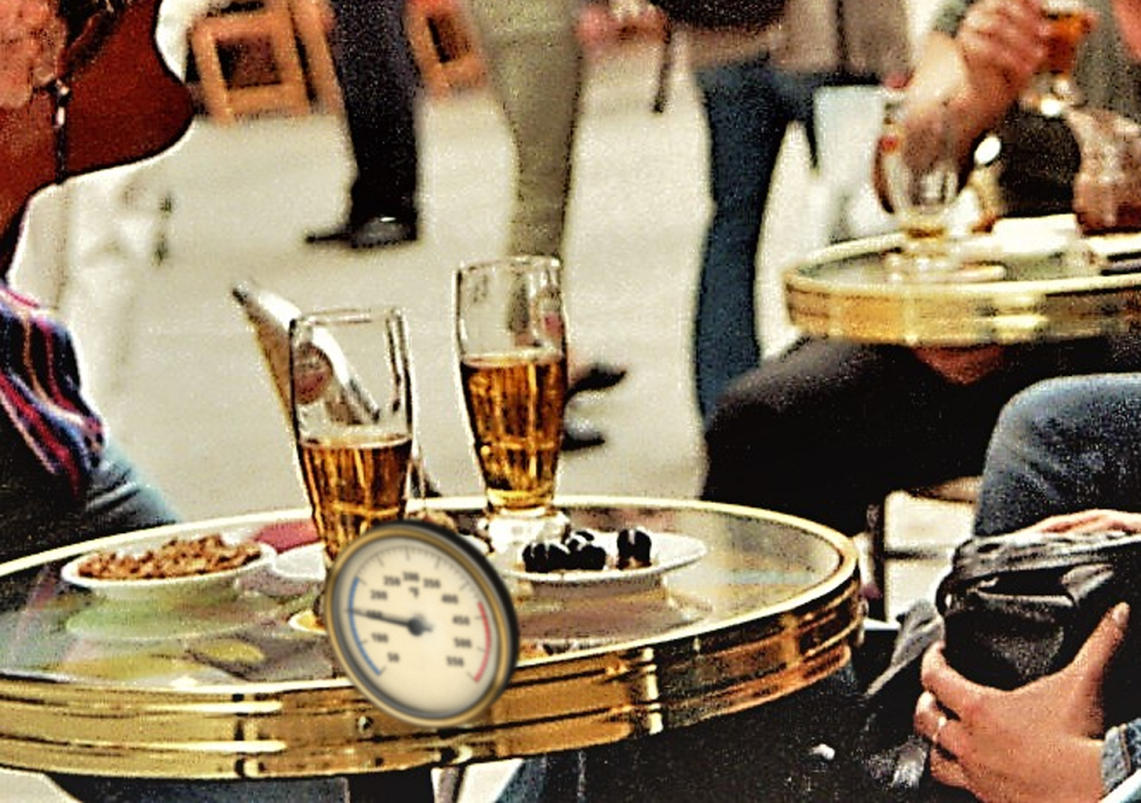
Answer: {"value": 150, "unit": "°F"}
